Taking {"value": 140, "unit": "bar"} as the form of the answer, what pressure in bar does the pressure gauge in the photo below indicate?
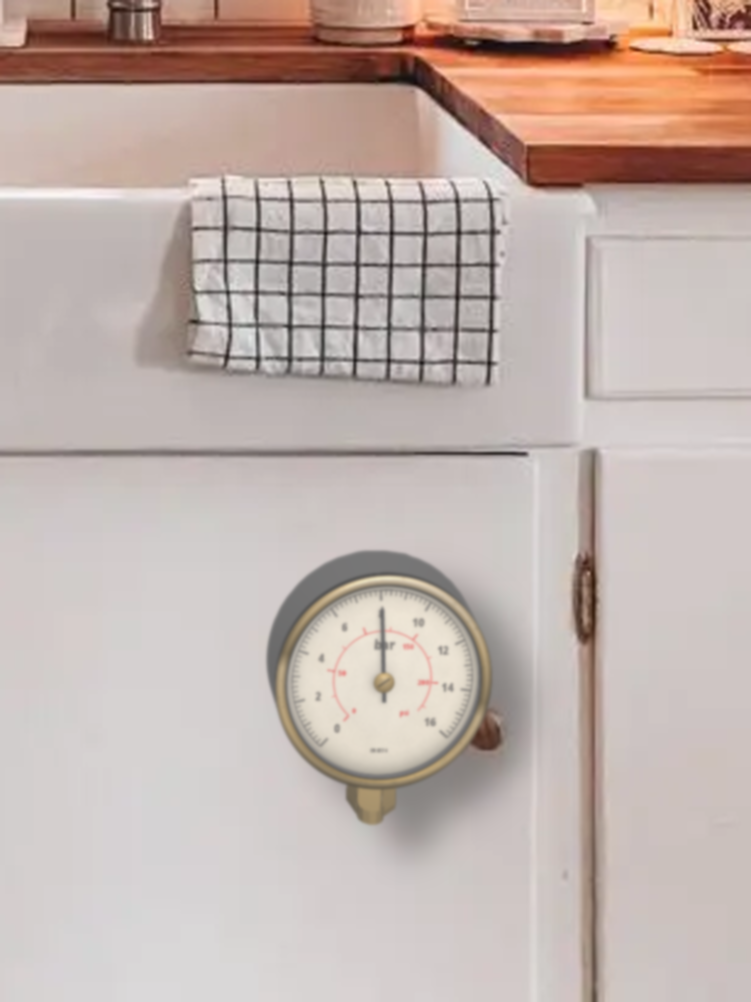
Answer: {"value": 8, "unit": "bar"}
